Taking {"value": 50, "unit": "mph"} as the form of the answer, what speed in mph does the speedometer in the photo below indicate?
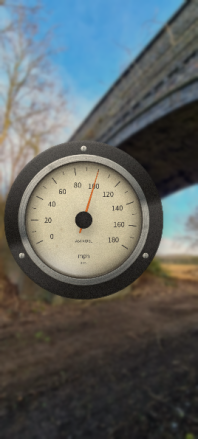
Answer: {"value": 100, "unit": "mph"}
